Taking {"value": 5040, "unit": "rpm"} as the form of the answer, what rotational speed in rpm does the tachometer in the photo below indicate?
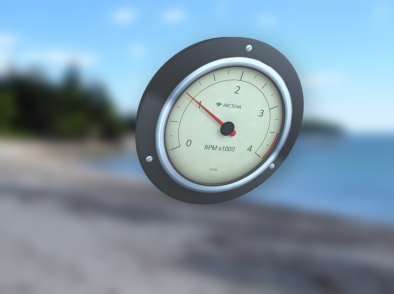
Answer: {"value": 1000, "unit": "rpm"}
